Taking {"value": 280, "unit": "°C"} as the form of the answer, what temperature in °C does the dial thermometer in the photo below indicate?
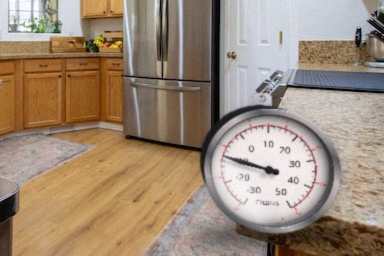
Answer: {"value": -10, "unit": "°C"}
